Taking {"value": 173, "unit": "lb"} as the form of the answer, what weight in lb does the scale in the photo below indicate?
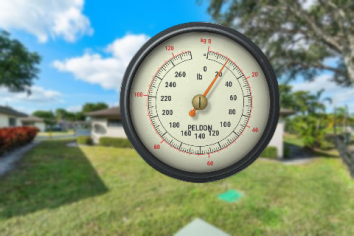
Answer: {"value": 20, "unit": "lb"}
